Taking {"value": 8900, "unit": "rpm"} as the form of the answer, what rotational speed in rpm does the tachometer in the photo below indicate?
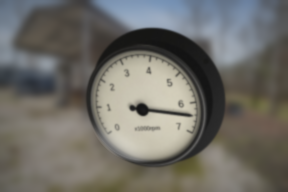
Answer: {"value": 6400, "unit": "rpm"}
